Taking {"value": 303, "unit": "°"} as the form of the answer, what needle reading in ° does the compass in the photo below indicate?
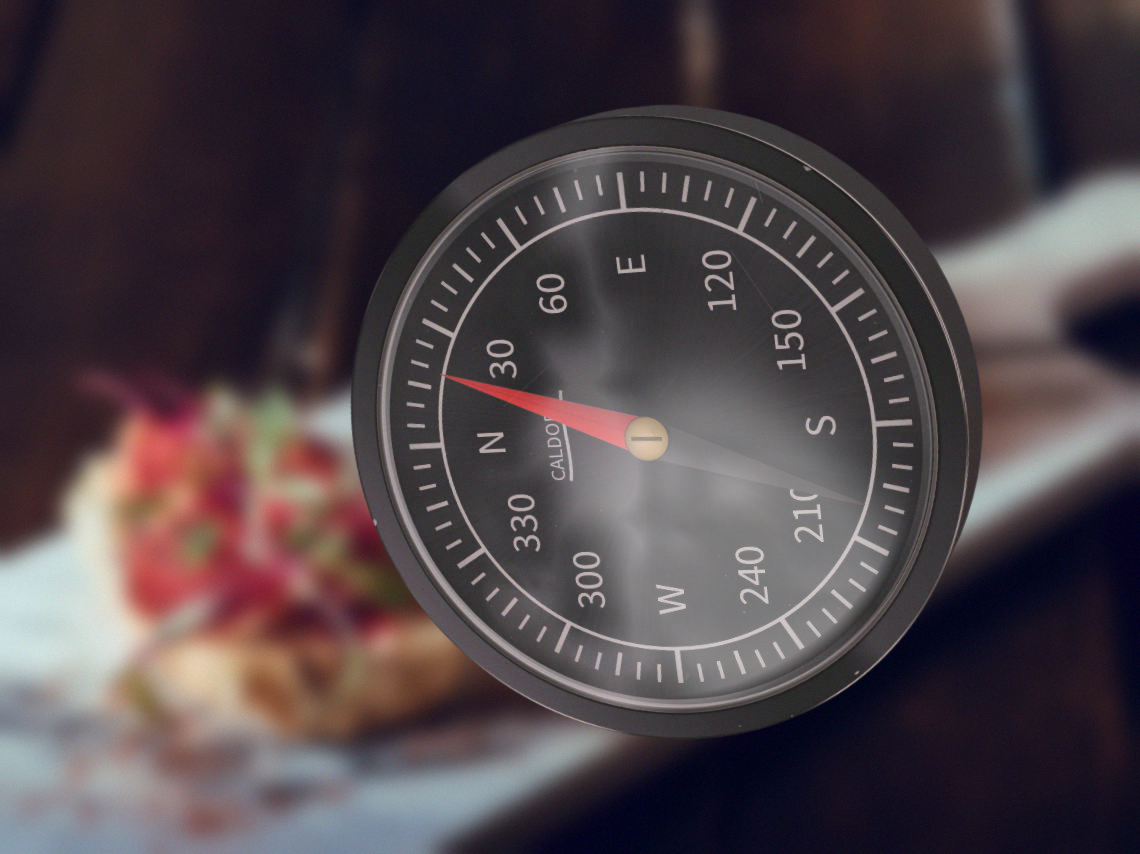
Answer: {"value": 20, "unit": "°"}
